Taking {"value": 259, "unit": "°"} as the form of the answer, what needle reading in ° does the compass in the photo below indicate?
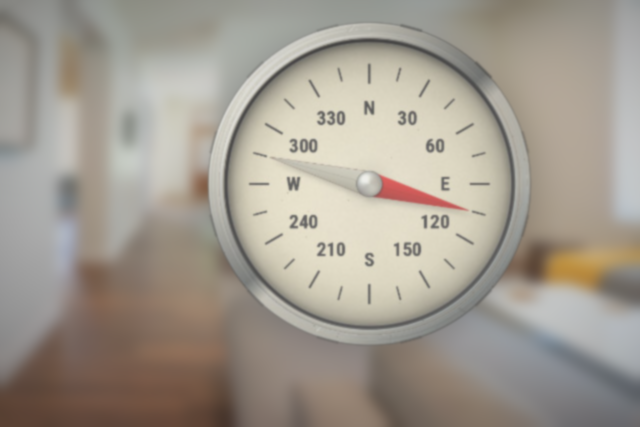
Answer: {"value": 105, "unit": "°"}
